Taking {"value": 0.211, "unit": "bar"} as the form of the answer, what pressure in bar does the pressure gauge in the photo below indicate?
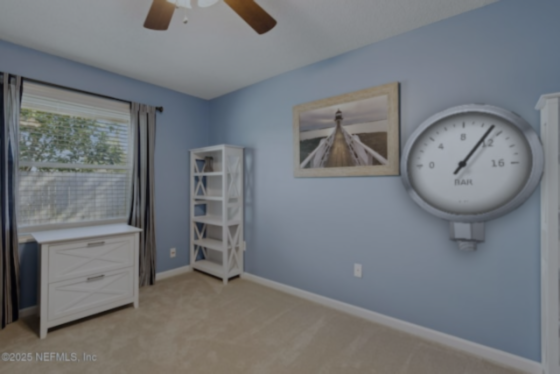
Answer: {"value": 11, "unit": "bar"}
